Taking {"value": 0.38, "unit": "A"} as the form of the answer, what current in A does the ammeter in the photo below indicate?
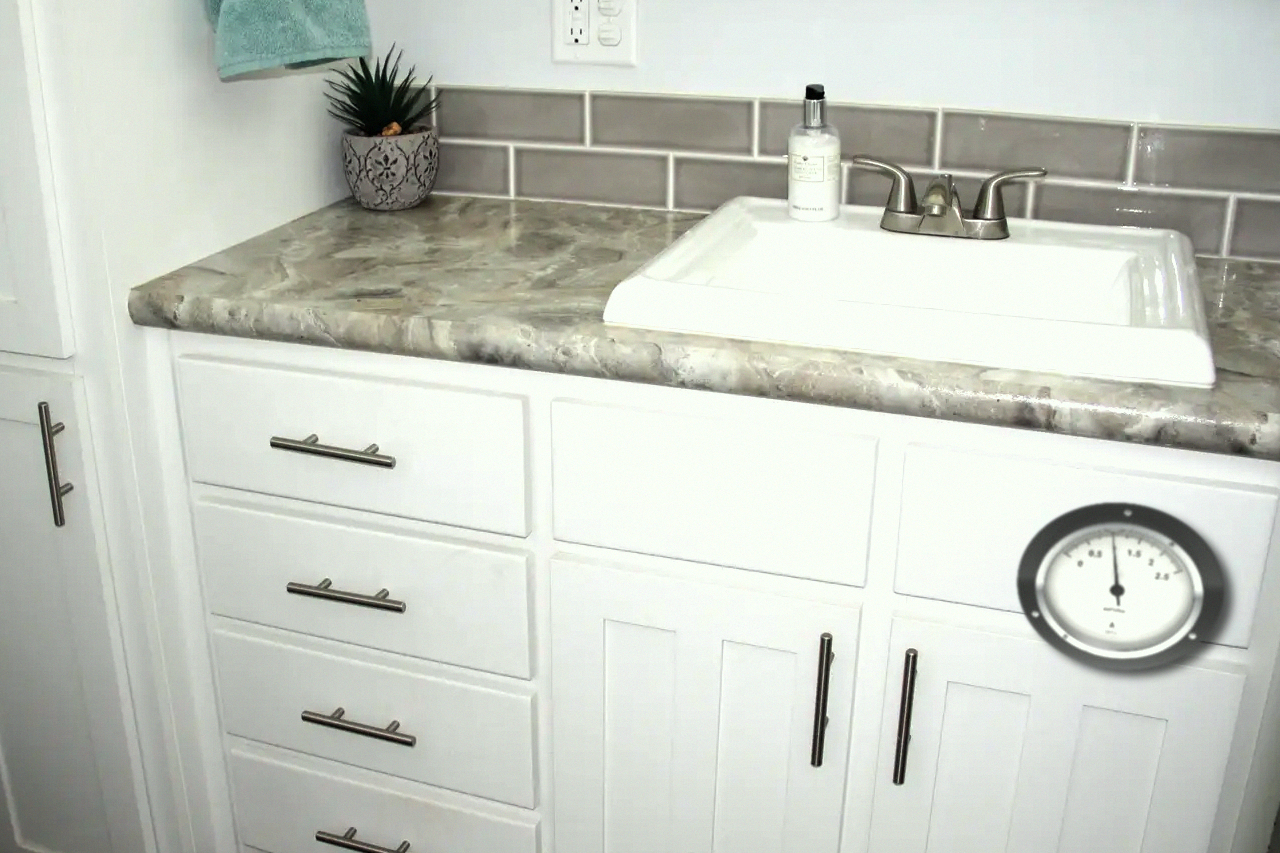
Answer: {"value": 1, "unit": "A"}
